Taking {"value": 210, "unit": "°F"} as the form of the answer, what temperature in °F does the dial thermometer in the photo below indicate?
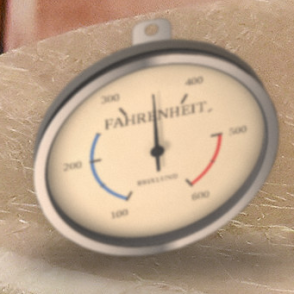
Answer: {"value": 350, "unit": "°F"}
